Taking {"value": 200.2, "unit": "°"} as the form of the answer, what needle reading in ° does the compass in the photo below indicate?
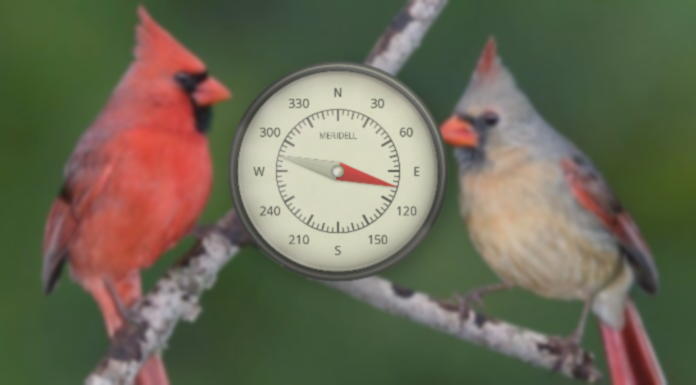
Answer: {"value": 105, "unit": "°"}
